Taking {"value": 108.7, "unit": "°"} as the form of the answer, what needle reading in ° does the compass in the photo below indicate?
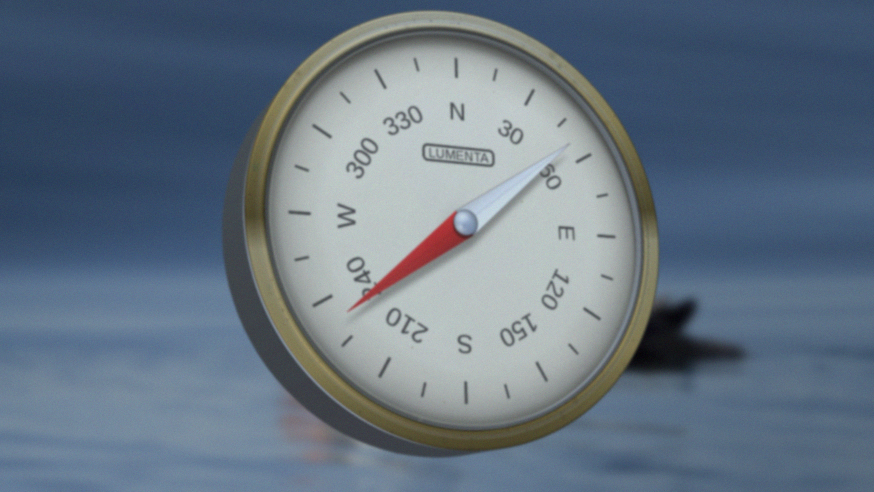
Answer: {"value": 232.5, "unit": "°"}
